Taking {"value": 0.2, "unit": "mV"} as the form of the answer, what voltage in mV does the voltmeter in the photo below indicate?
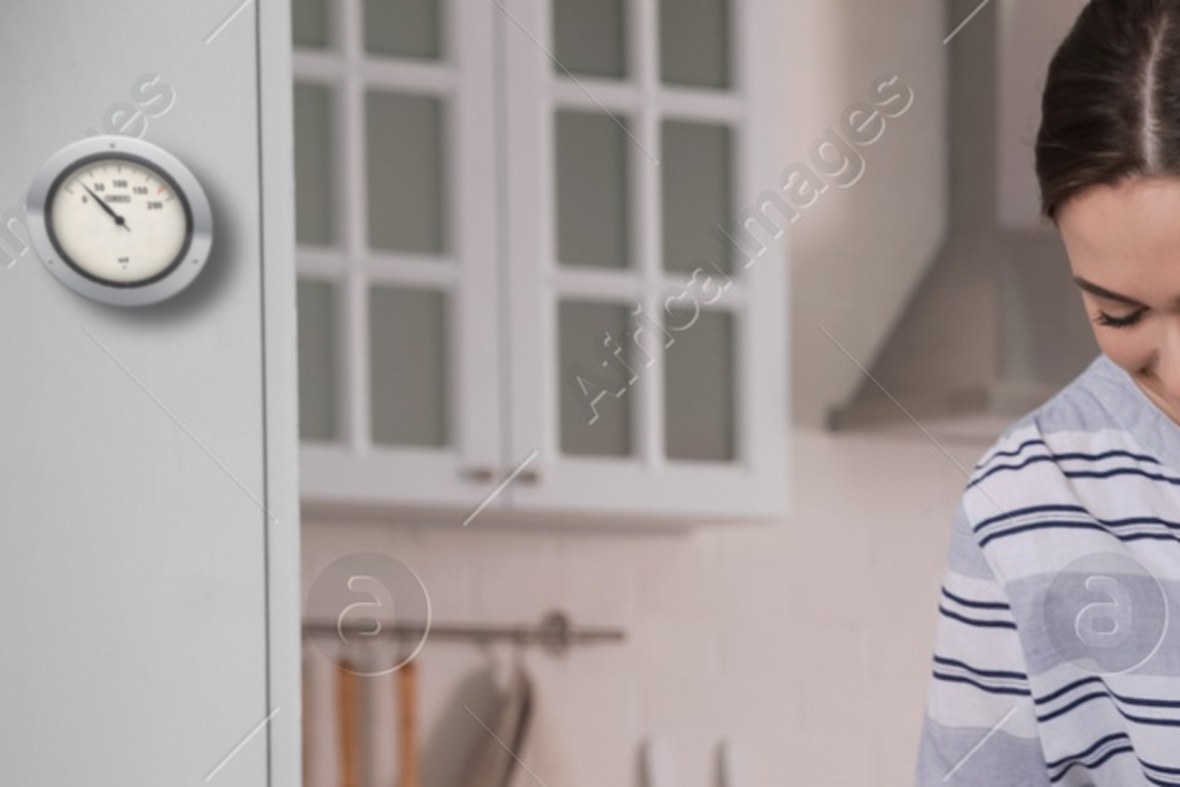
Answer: {"value": 25, "unit": "mV"}
